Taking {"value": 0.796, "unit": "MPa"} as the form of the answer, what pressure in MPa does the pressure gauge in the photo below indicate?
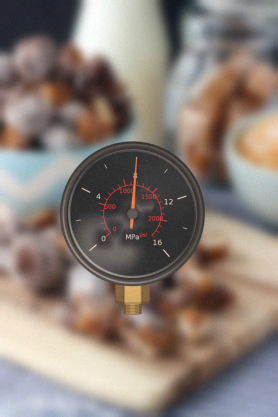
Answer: {"value": 8, "unit": "MPa"}
